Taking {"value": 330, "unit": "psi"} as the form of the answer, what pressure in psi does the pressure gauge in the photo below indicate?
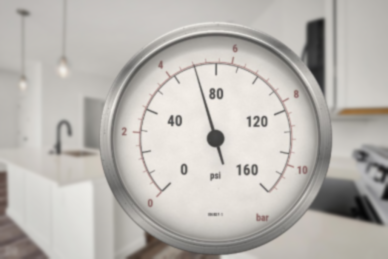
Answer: {"value": 70, "unit": "psi"}
